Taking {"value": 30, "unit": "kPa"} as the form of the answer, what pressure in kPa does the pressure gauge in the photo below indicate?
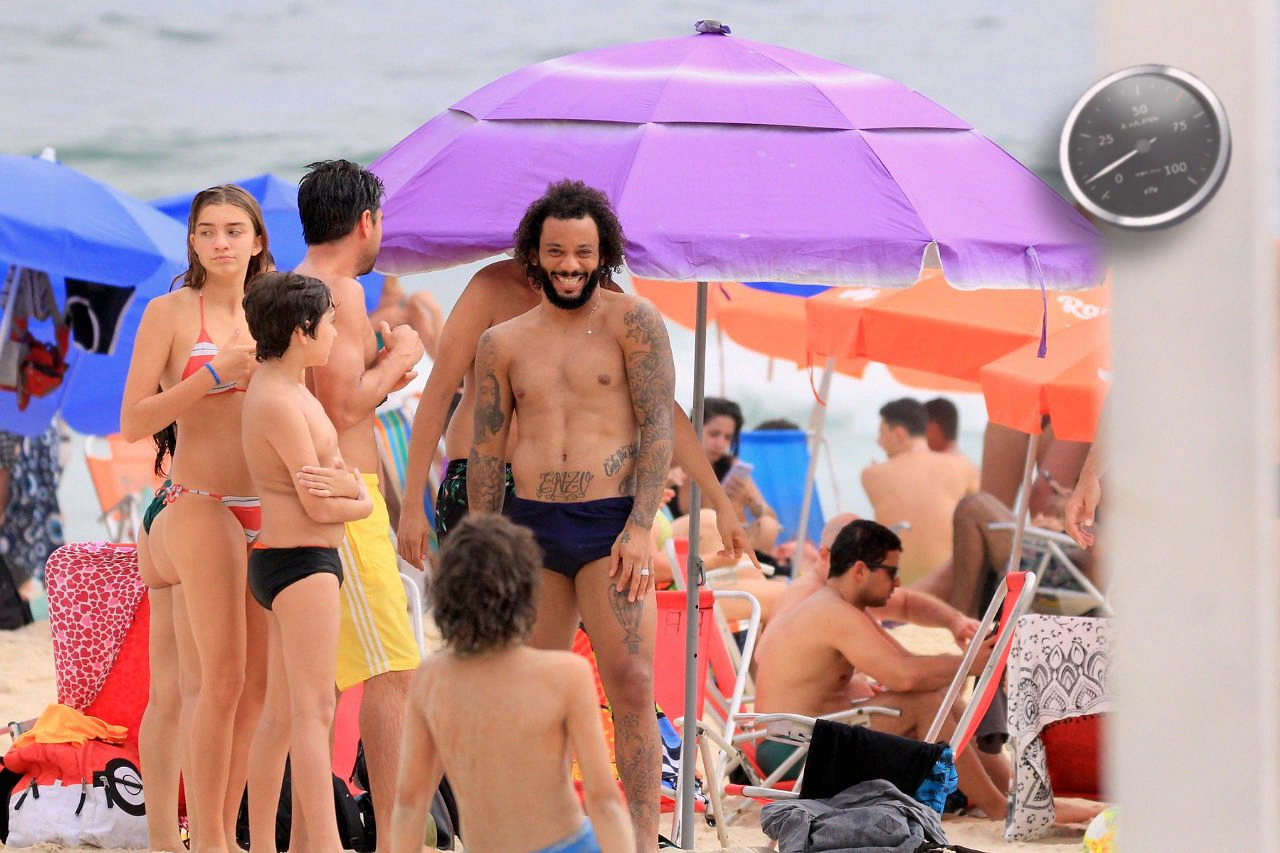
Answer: {"value": 7.5, "unit": "kPa"}
